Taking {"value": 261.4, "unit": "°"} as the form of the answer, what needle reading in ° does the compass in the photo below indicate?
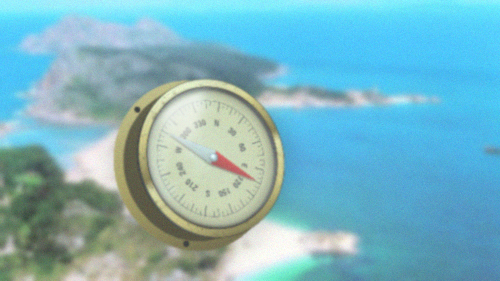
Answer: {"value": 105, "unit": "°"}
